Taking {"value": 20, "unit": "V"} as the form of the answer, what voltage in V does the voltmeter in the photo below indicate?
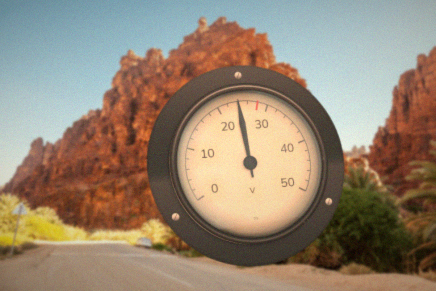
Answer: {"value": 24, "unit": "V"}
